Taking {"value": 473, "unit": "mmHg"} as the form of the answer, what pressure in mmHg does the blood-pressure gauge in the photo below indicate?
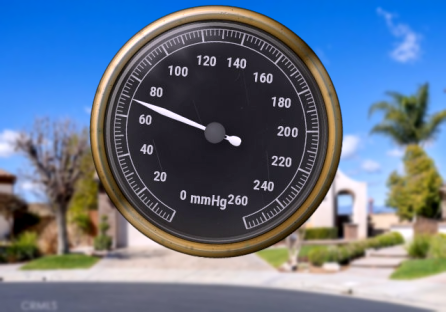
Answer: {"value": 70, "unit": "mmHg"}
